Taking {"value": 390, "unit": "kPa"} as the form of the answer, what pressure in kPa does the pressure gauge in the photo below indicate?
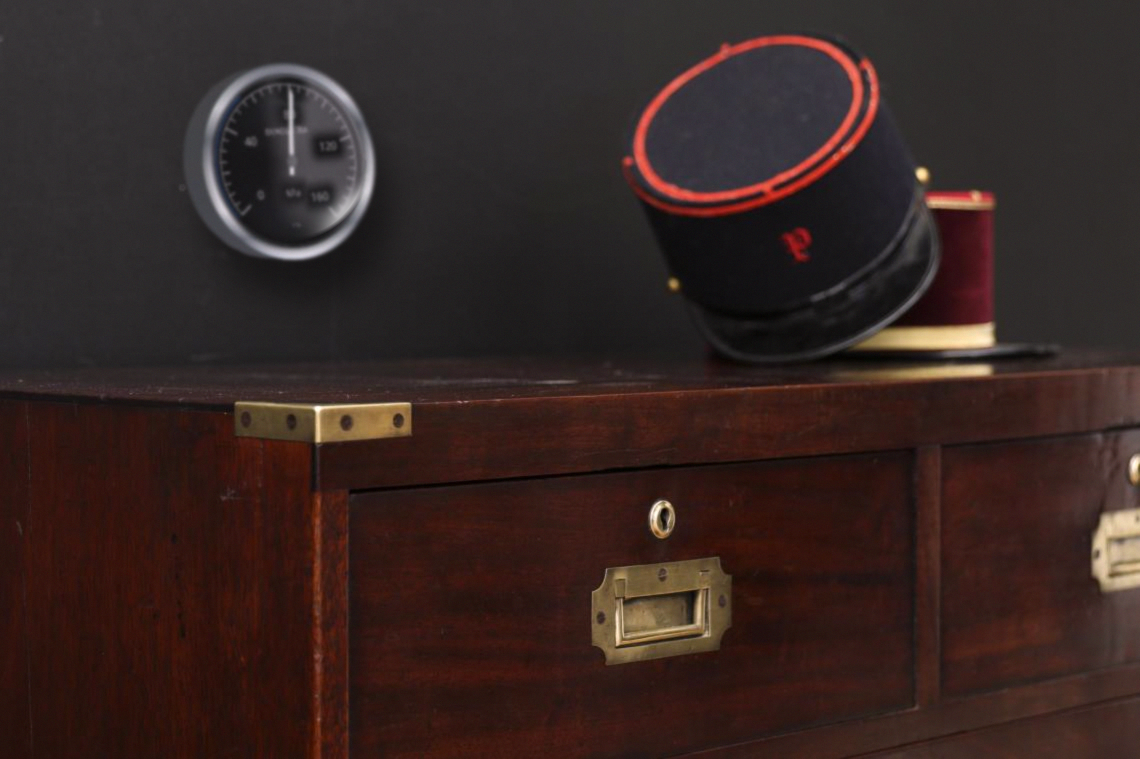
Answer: {"value": 80, "unit": "kPa"}
